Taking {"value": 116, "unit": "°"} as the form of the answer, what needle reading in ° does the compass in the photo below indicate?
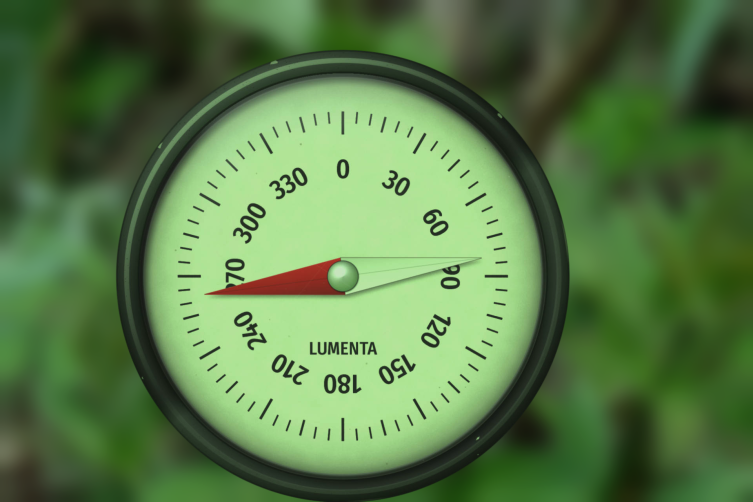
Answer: {"value": 262.5, "unit": "°"}
